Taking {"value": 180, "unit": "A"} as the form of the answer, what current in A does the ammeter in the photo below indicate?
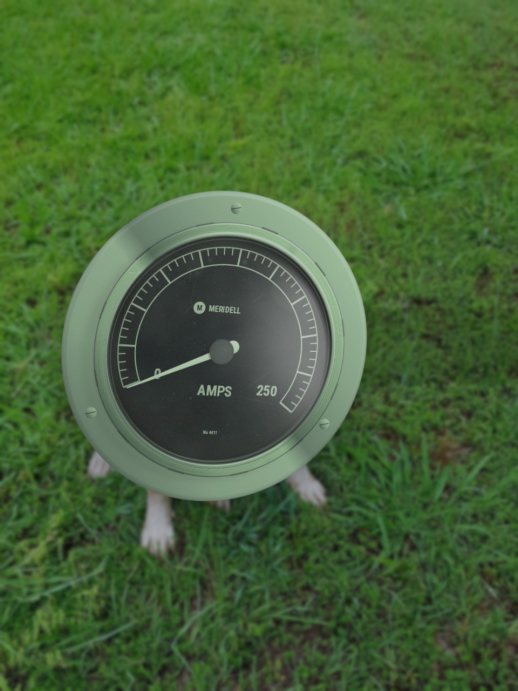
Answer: {"value": 0, "unit": "A"}
